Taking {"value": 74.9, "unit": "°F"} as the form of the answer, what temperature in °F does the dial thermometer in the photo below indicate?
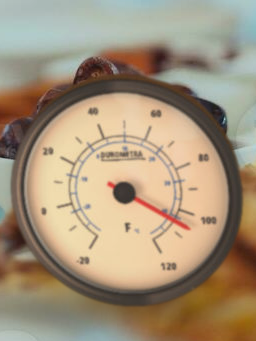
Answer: {"value": 105, "unit": "°F"}
